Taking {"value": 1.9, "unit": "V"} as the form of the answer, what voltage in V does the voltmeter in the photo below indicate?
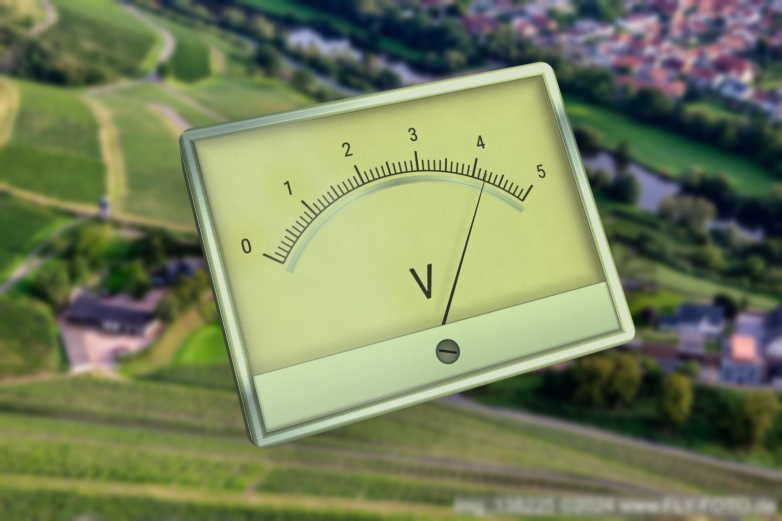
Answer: {"value": 4.2, "unit": "V"}
